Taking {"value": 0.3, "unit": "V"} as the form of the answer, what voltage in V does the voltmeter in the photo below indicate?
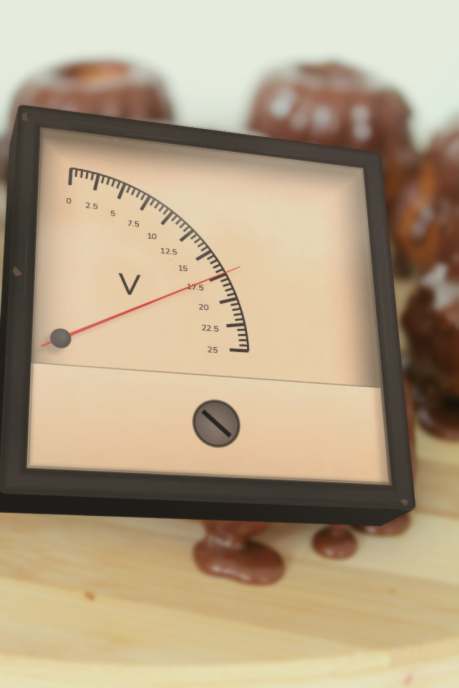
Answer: {"value": 17.5, "unit": "V"}
